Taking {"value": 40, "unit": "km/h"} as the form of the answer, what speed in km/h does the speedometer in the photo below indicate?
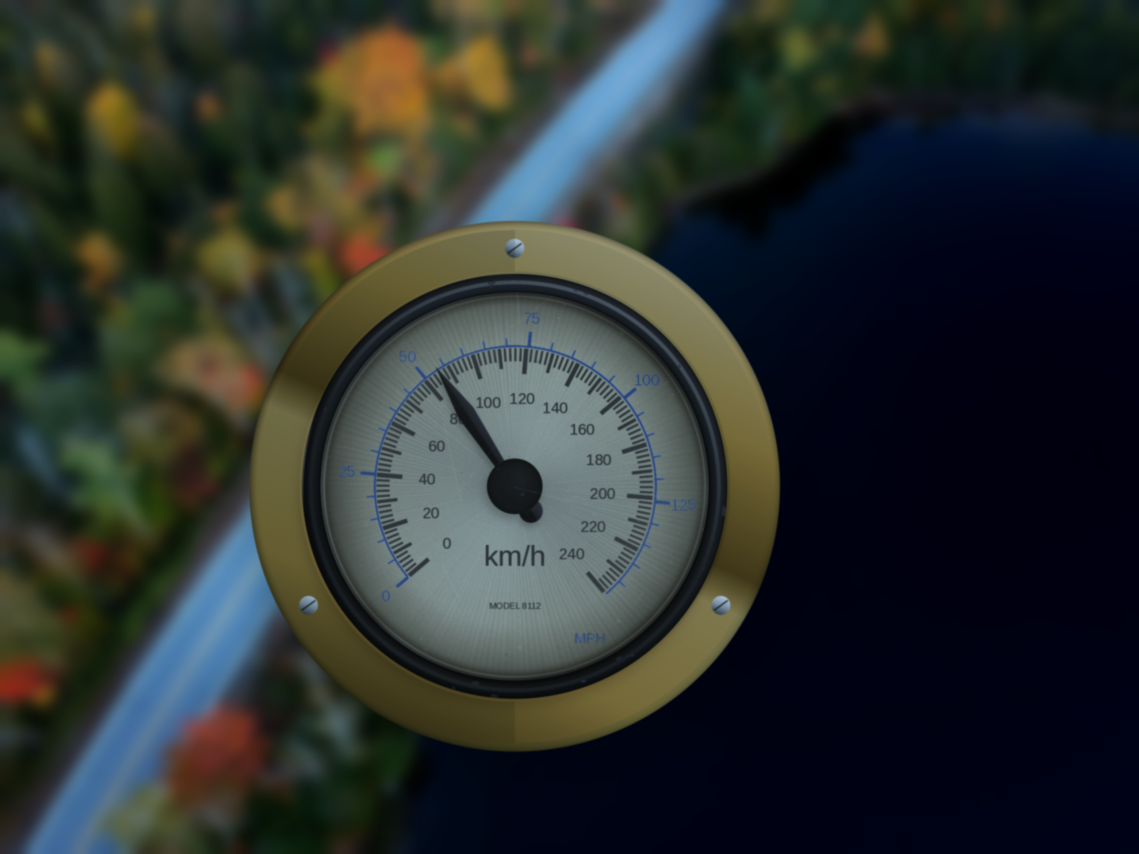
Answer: {"value": 86, "unit": "km/h"}
